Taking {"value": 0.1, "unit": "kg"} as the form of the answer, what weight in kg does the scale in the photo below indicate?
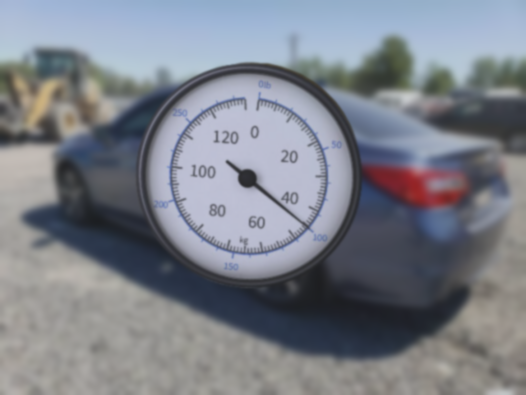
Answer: {"value": 45, "unit": "kg"}
